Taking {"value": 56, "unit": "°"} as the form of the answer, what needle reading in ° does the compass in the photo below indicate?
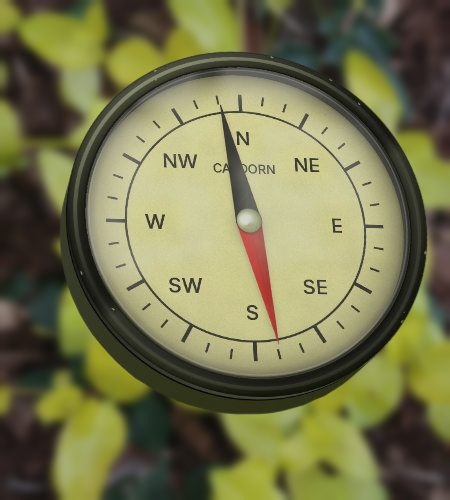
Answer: {"value": 170, "unit": "°"}
